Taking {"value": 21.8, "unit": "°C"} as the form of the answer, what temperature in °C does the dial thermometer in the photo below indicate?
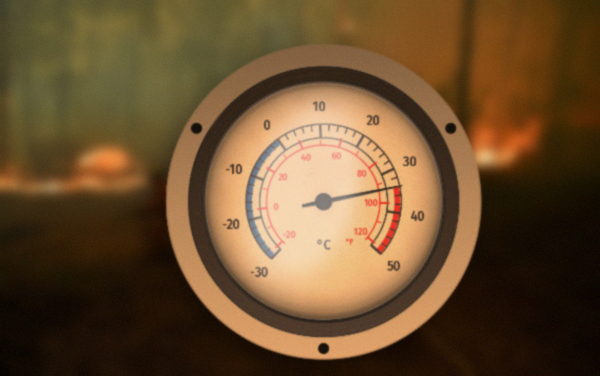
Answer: {"value": 34, "unit": "°C"}
